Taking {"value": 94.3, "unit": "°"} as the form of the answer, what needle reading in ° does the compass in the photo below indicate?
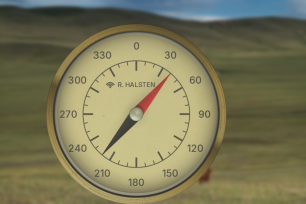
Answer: {"value": 40, "unit": "°"}
